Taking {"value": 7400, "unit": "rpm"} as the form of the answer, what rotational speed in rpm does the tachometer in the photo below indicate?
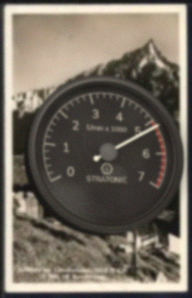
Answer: {"value": 5200, "unit": "rpm"}
